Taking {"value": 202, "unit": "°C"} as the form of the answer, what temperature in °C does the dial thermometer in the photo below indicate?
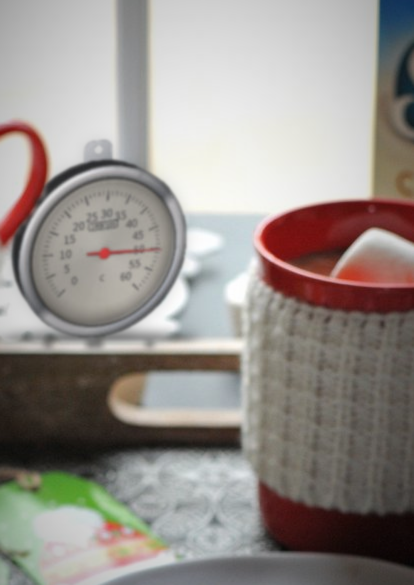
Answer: {"value": 50, "unit": "°C"}
